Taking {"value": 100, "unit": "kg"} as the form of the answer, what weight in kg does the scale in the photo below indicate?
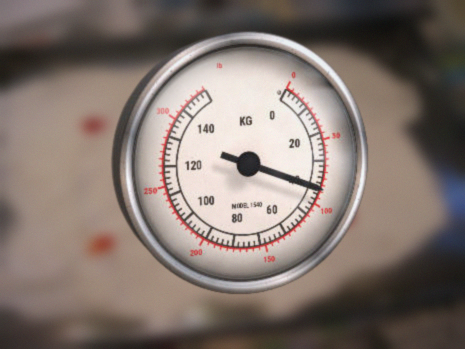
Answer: {"value": 40, "unit": "kg"}
